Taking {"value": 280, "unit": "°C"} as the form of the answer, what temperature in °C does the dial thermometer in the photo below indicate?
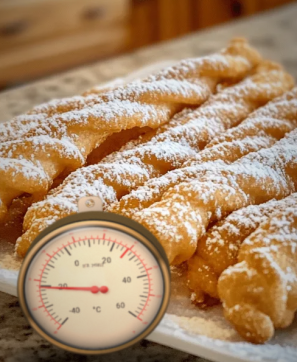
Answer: {"value": -20, "unit": "°C"}
